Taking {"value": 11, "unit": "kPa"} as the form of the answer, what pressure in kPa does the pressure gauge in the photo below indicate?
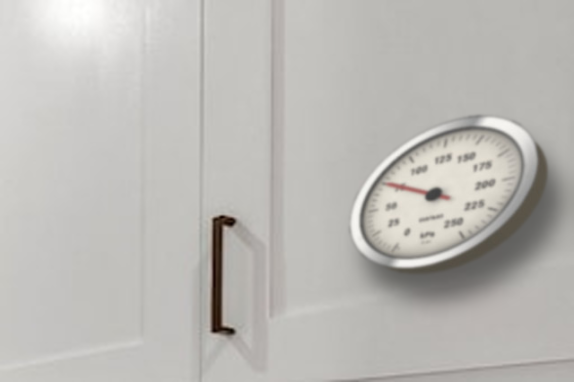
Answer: {"value": 75, "unit": "kPa"}
